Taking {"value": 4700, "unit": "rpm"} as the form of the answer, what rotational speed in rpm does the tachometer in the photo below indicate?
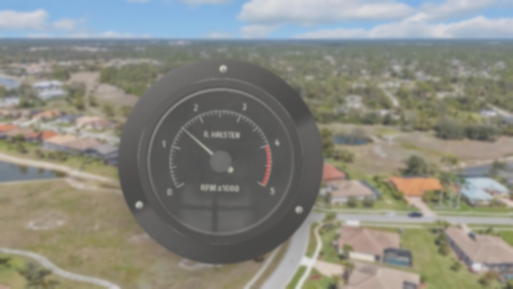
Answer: {"value": 1500, "unit": "rpm"}
